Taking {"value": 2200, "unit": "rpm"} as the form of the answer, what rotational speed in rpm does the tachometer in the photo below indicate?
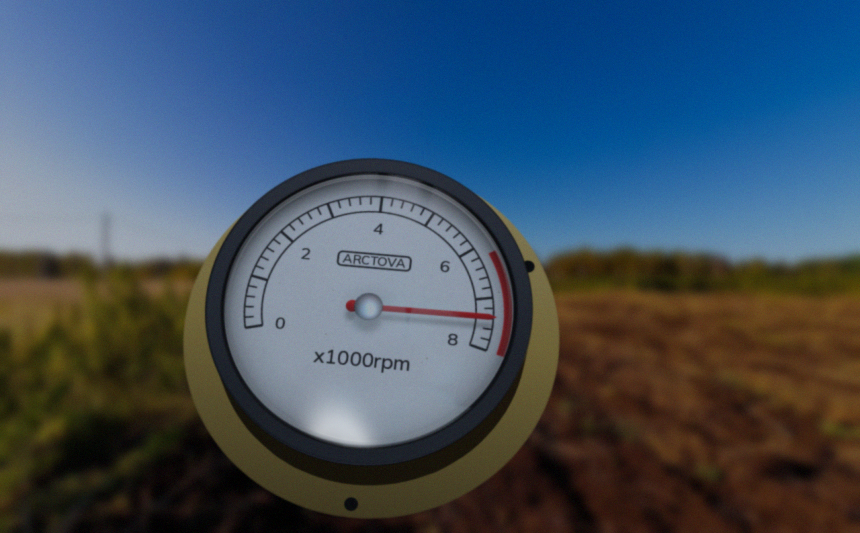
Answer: {"value": 7400, "unit": "rpm"}
